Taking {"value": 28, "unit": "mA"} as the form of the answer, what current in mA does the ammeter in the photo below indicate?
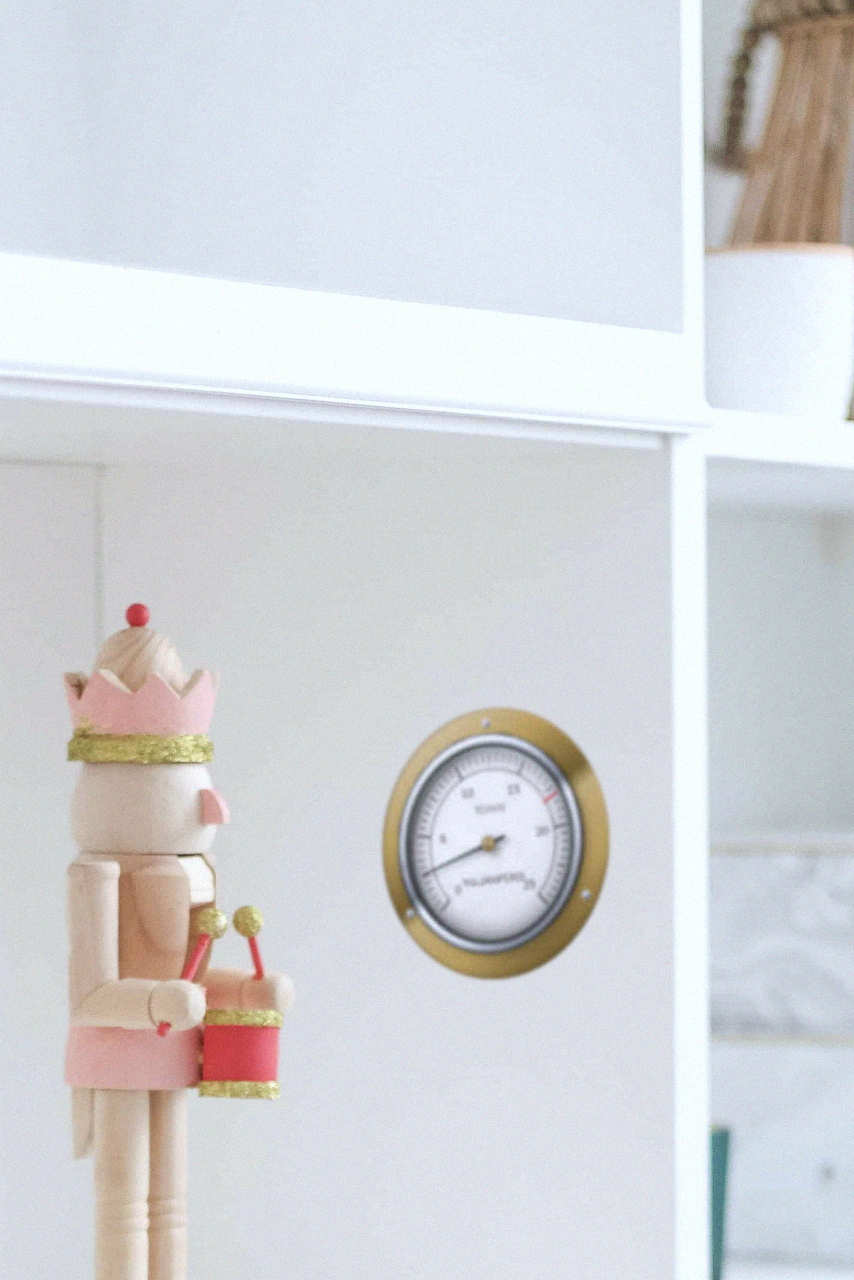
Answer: {"value": 2.5, "unit": "mA"}
